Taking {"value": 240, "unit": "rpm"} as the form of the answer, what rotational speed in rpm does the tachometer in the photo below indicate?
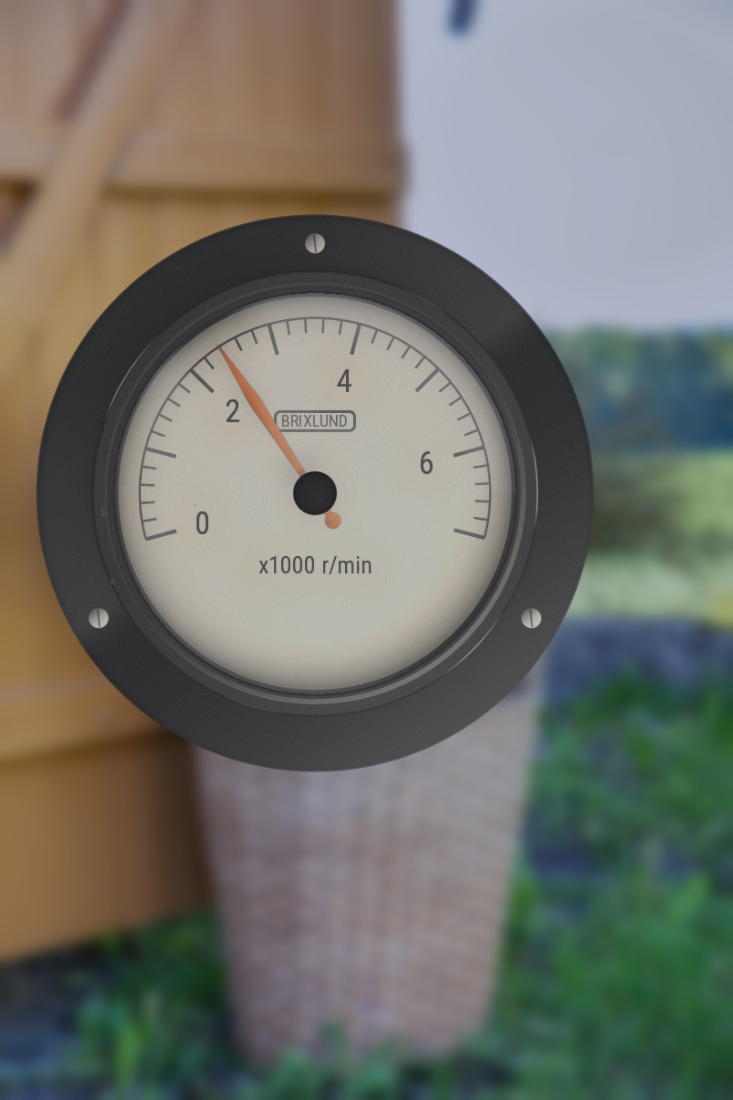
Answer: {"value": 2400, "unit": "rpm"}
